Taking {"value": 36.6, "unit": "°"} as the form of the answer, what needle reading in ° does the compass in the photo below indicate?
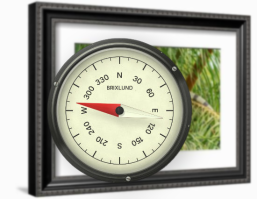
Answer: {"value": 280, "unit": "°"}
